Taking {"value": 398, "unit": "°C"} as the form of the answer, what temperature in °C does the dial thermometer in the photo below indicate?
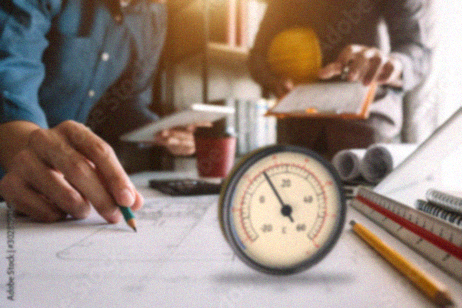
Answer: {"value": 10, "unit": "°C"}
